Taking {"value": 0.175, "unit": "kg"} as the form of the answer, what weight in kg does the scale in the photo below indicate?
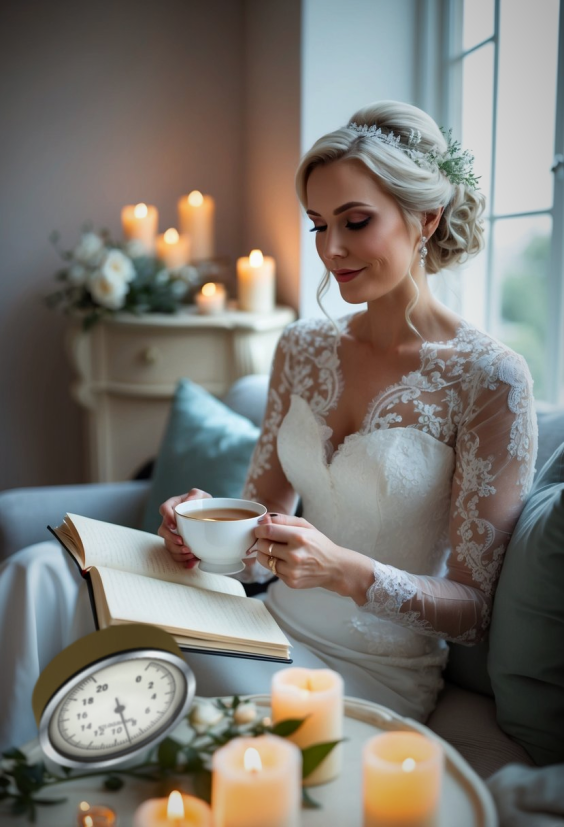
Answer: {"value": 9, "unit": "kg"}
